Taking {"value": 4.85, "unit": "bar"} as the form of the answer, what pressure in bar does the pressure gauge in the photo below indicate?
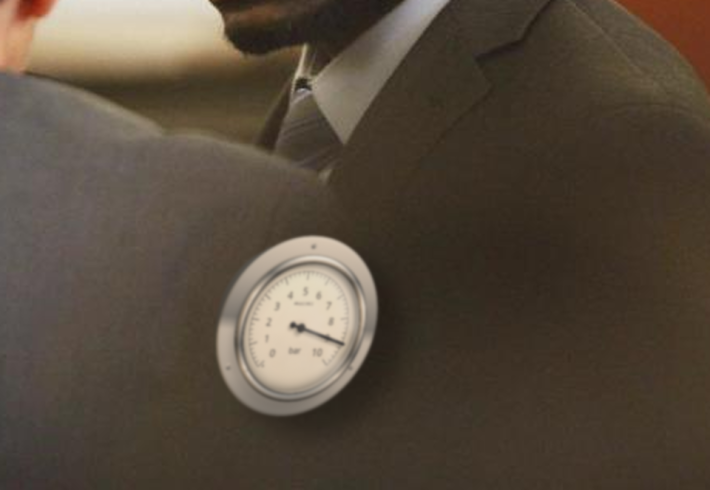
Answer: {"value": 9, "unit": "bar"}
